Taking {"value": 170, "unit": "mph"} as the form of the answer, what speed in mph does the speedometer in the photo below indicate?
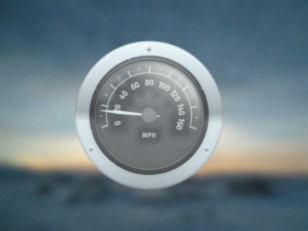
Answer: {"value": 15, "unit": "mph"}
